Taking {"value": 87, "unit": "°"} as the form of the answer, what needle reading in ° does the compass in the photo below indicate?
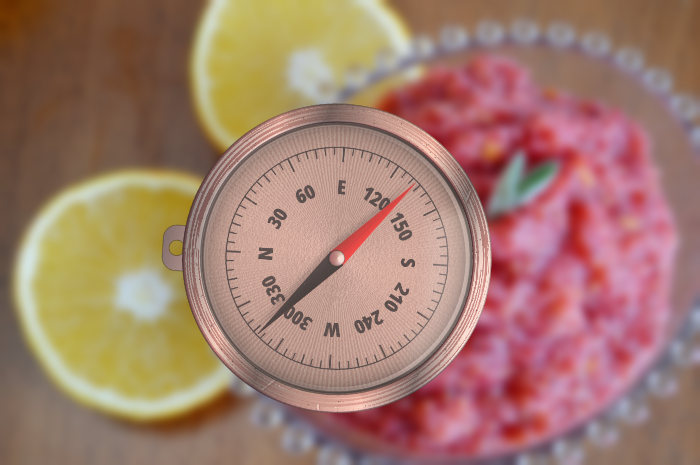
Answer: {"value": 132.5, "unit": "°"}
